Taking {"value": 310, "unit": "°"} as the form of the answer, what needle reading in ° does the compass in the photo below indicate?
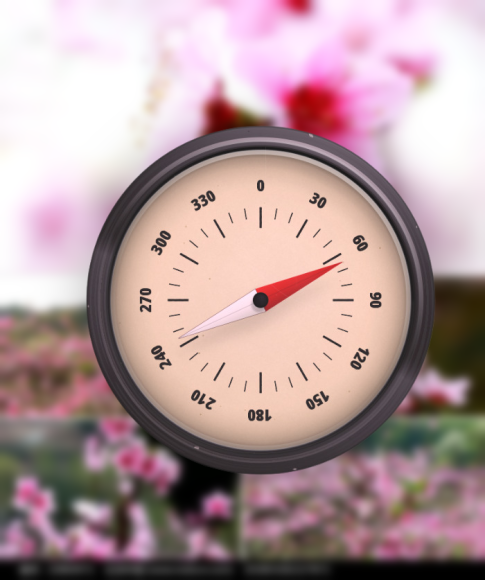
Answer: {"value": 65, "unit": "°"}
